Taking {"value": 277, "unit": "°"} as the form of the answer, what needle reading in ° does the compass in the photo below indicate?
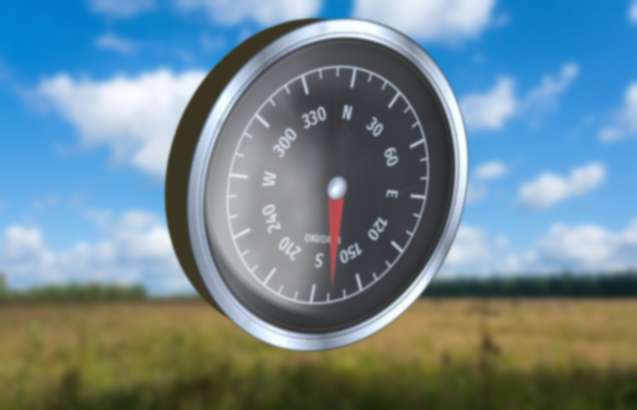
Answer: {"value": 170, "unit": "°"}
